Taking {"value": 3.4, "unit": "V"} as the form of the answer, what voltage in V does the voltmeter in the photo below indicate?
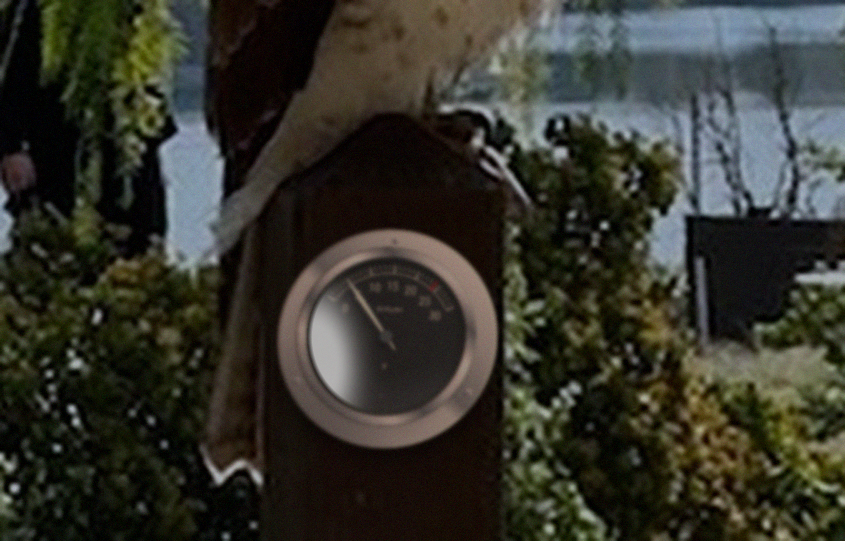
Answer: {"value": 5, "unit": "V"}
